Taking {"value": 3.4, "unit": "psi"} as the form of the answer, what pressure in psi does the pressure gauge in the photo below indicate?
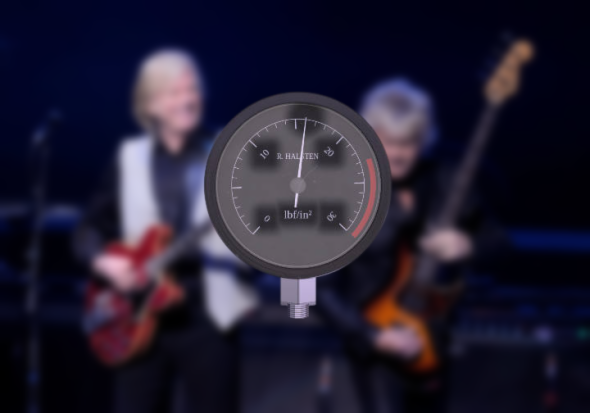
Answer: {"value": 16, "unit": "psi"}
